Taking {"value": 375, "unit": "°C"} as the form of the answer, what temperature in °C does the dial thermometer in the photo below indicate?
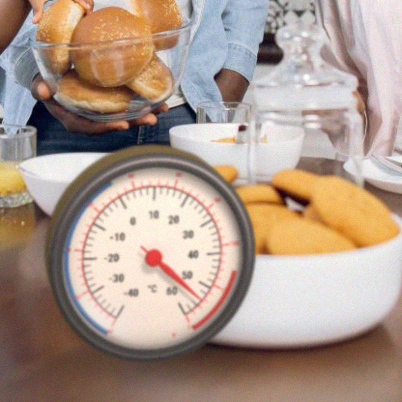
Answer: {"value": 54, "unit": "°C"}
